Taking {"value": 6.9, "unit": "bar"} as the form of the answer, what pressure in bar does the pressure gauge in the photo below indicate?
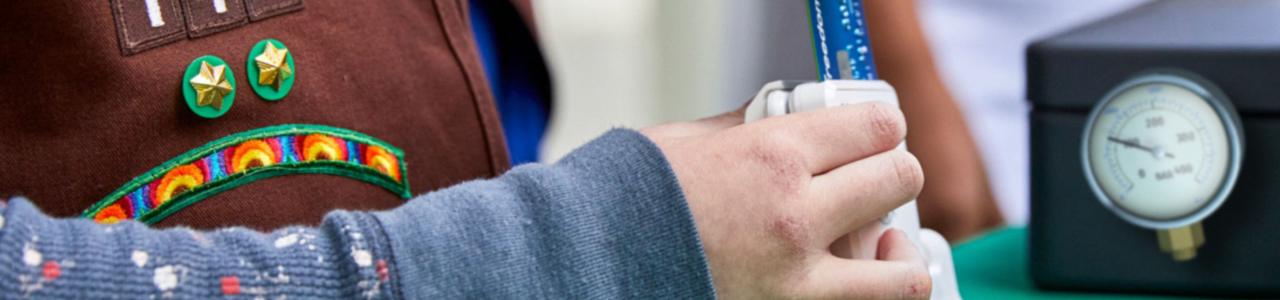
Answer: {"value": 100, "unit": "bar"}
